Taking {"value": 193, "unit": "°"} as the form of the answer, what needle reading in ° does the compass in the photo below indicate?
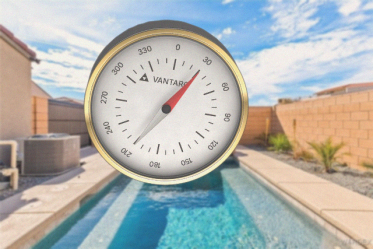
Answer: {"value": 30, "unit": "°"}
